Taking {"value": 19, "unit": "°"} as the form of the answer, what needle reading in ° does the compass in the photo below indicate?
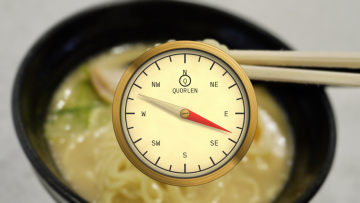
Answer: {"value": 112.5, "unit": "°"}
